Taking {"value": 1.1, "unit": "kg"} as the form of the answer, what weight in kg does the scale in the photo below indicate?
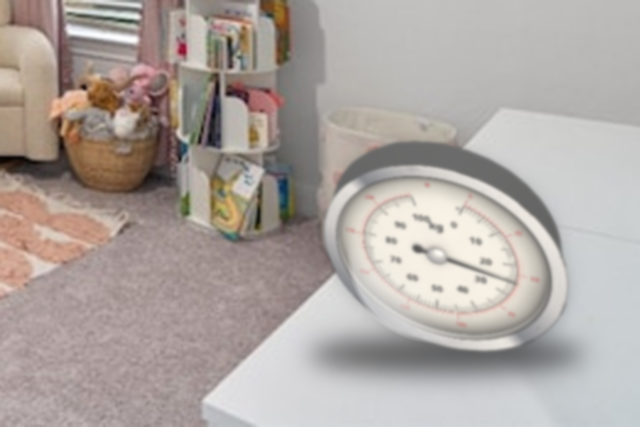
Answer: {"value": 25, "unit": "kg"}
